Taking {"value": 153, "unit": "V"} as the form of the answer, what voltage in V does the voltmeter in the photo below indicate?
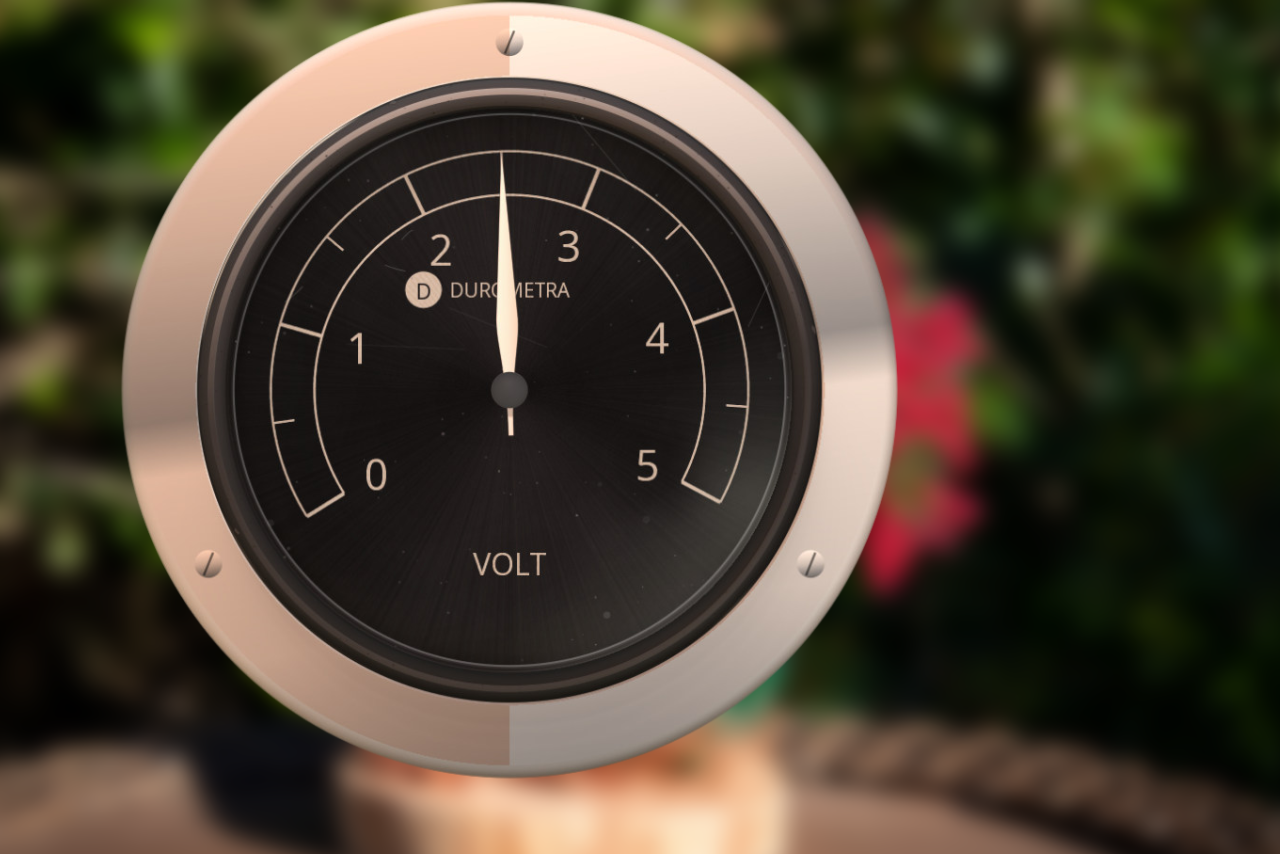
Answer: {"value": 2.5, "unit": "V"}
